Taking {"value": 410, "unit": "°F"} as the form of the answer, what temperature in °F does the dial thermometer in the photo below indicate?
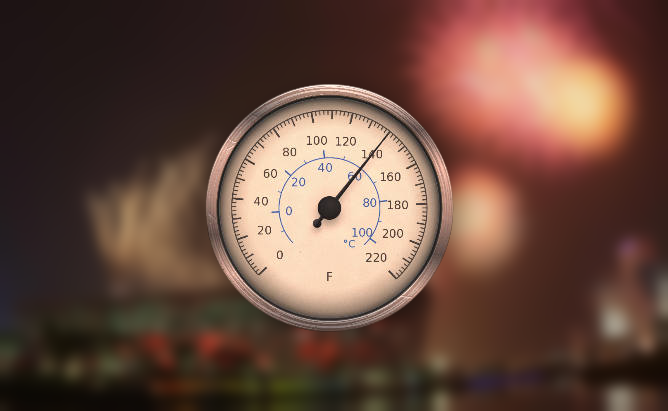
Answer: {"value": 140, "unit": "°F"}
